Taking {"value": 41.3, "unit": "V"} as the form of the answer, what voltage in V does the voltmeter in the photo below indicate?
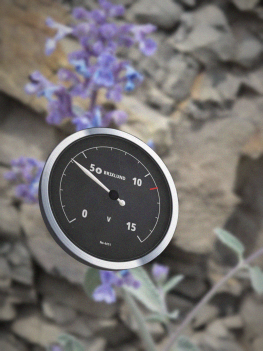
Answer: {"value": 4, "unit": "V"}
